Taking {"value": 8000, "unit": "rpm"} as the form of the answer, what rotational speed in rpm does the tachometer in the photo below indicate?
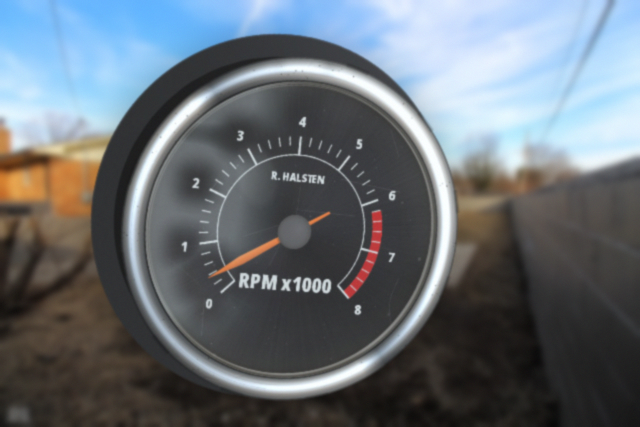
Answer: {"value": 400, "unit": "rpm"}
